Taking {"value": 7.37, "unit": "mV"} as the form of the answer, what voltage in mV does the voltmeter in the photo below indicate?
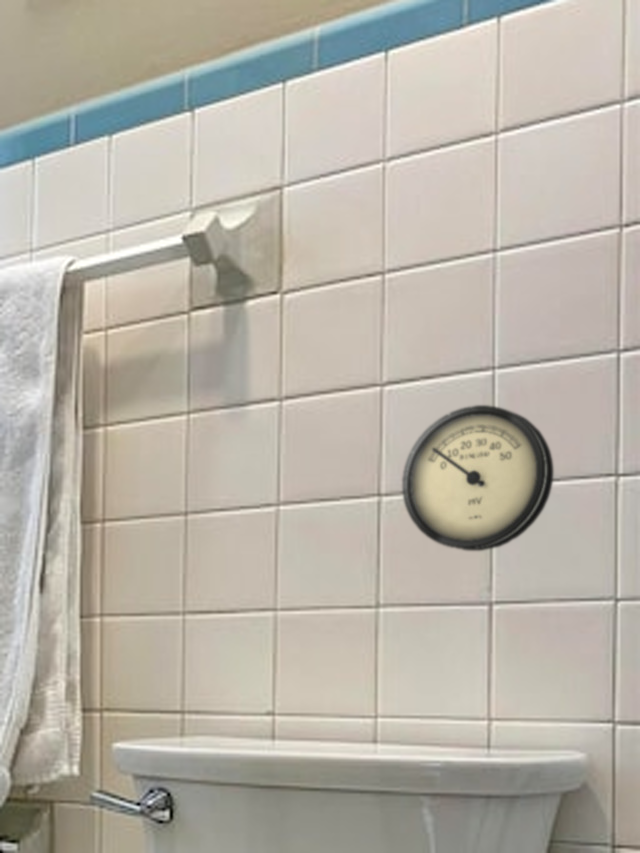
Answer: {"value": 5, "unit": "mV"}
